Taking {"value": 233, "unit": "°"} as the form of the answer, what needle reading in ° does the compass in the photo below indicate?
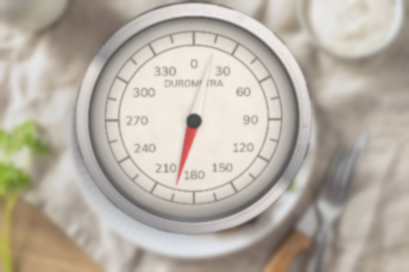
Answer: {"value": 195, "unit": "°"}
